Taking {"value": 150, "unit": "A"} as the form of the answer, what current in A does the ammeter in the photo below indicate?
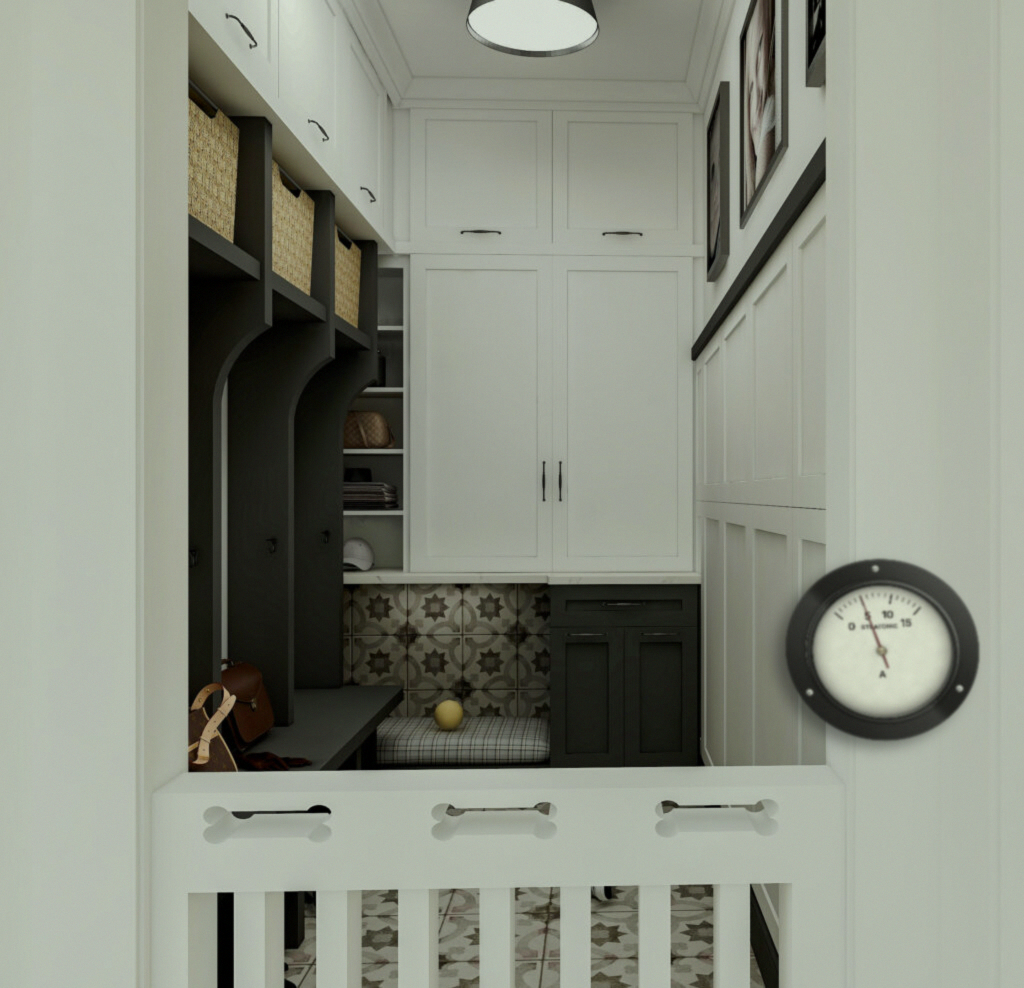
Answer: {"value": 5, "unit": "A"}
